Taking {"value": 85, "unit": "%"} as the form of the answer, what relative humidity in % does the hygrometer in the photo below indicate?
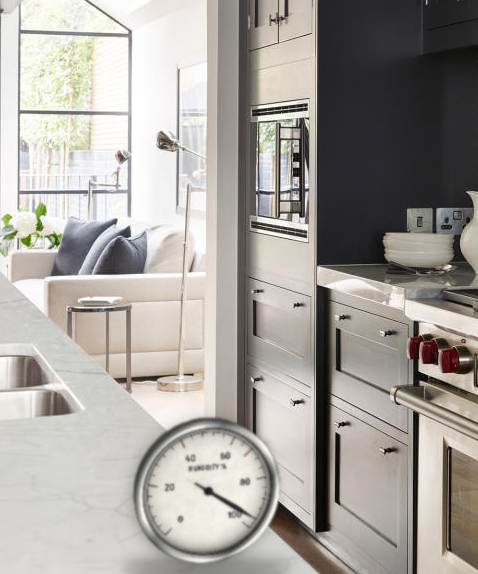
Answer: {"value": 96, "unit": "%"}
